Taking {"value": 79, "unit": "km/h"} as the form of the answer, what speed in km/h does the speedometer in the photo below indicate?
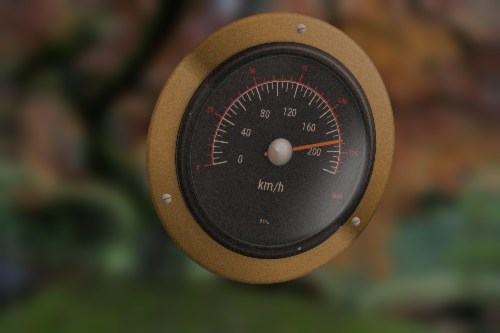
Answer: {"value": 190, "unit": "km/h"}
